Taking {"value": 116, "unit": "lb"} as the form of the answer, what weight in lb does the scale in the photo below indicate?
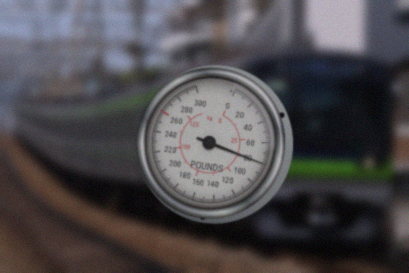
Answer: {"value": 80, "unit": "lb"}
